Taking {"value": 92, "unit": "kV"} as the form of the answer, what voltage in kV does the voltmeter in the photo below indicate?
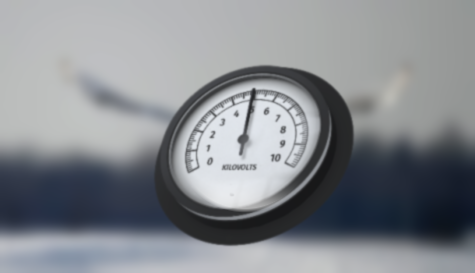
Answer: {"value": 5, "unit": "kV"}
